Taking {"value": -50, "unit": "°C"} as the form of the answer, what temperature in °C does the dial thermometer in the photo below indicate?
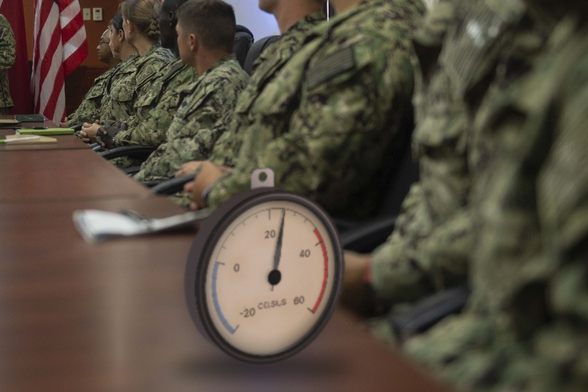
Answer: {"value": 24, "unit": "°C"}
